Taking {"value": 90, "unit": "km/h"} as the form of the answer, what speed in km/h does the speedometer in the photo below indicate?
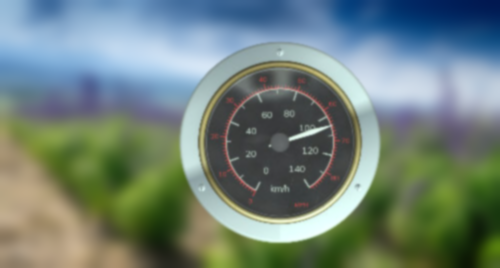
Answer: {"value": 105, "unit": "km/h"}
